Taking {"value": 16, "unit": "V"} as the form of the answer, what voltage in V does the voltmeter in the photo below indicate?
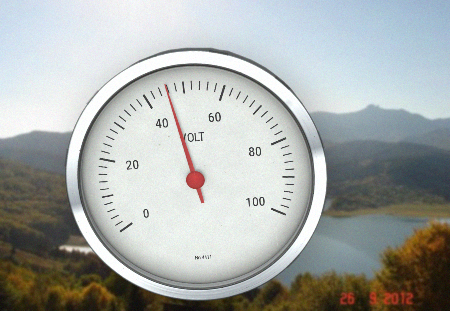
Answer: {"value": 46, "unit": "V"}
